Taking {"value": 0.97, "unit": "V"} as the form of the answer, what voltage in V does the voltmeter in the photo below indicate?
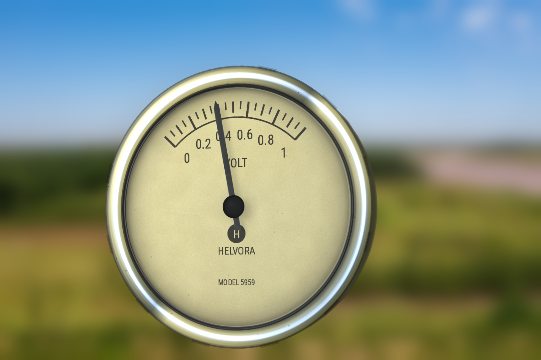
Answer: {"value": 0.4, "unit": "V"}
